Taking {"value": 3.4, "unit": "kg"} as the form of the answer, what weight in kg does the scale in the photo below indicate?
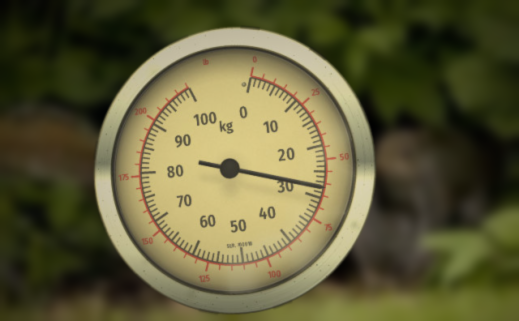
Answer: {"value": 28, "unit": "kg"}
